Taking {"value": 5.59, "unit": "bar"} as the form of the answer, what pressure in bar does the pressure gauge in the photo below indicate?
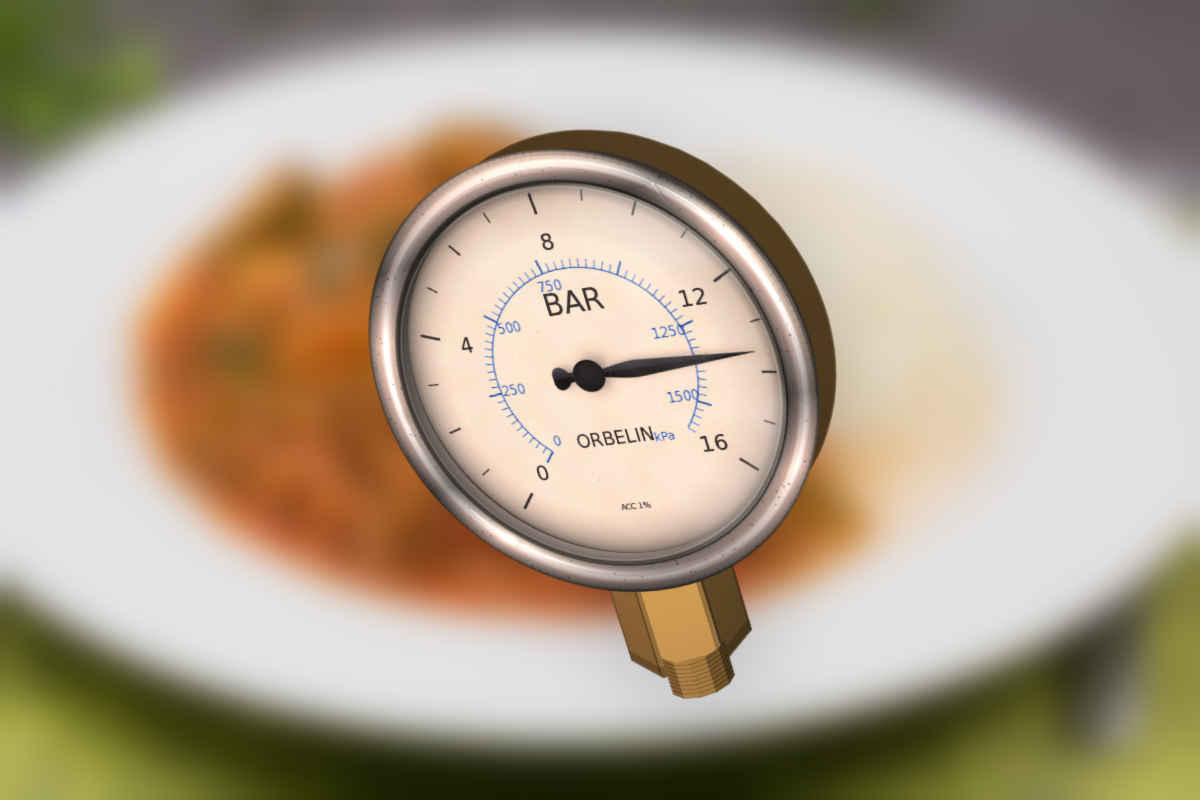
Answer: {"value": 13.5, "unit": "bar"}
